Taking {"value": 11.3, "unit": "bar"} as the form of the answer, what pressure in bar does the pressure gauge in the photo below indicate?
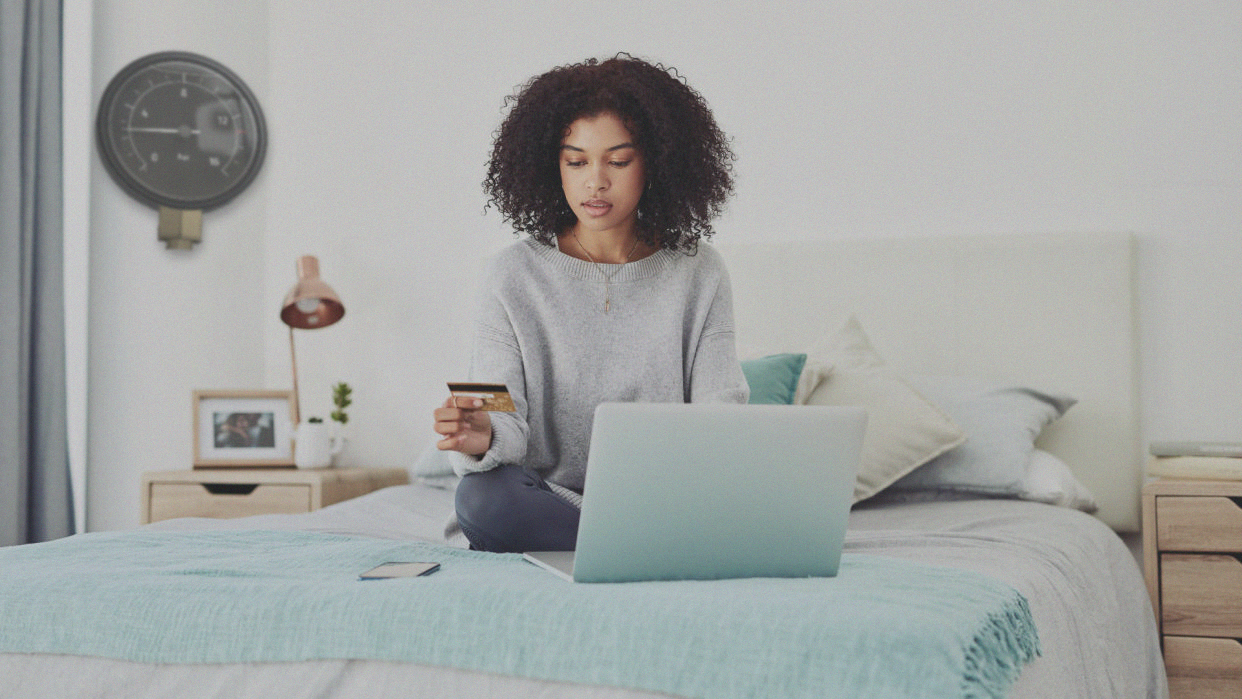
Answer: {"value": 2.5, "unit": "bar"}
